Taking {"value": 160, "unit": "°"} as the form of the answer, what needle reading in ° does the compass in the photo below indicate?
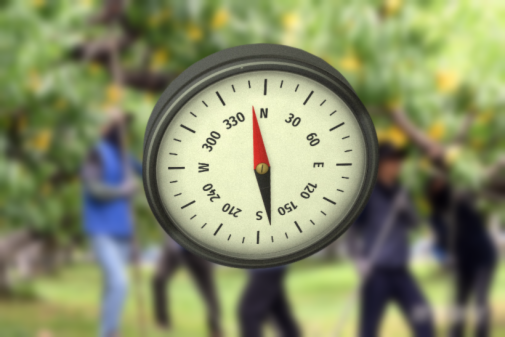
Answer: {"value": 350, "unit": "°"}
